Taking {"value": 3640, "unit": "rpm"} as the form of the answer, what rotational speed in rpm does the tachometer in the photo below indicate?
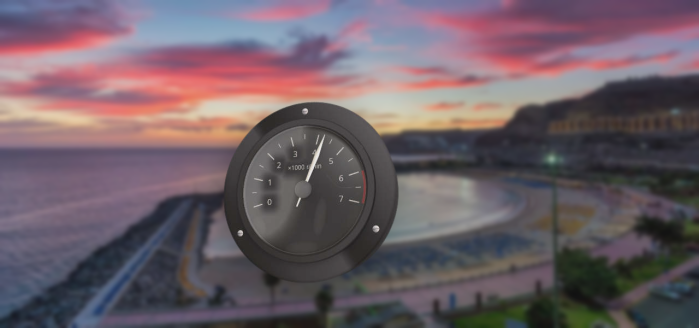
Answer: {"value": 4250, "unit": "rpm"}
